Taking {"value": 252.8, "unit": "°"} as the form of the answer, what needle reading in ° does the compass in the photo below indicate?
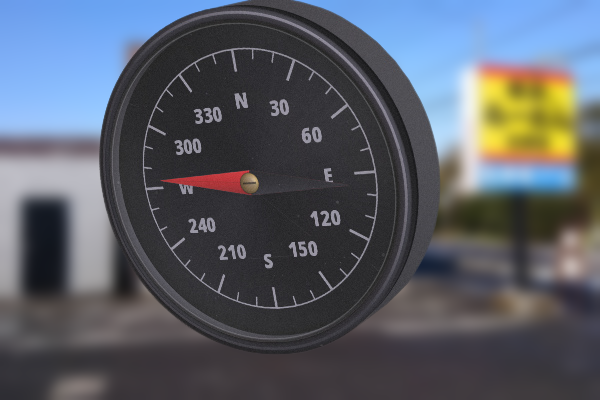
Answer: {"value": 275, "unit": "°"}
